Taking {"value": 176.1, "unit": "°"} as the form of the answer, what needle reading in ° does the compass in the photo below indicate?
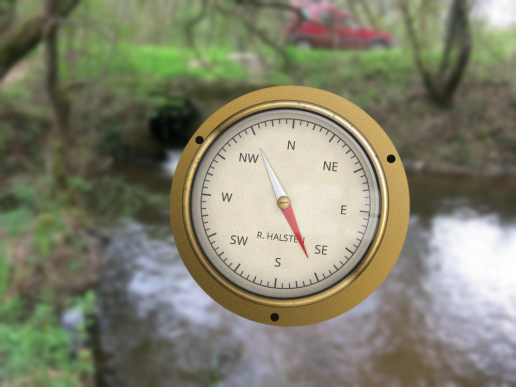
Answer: {"value": 150, "unit": "°"}
